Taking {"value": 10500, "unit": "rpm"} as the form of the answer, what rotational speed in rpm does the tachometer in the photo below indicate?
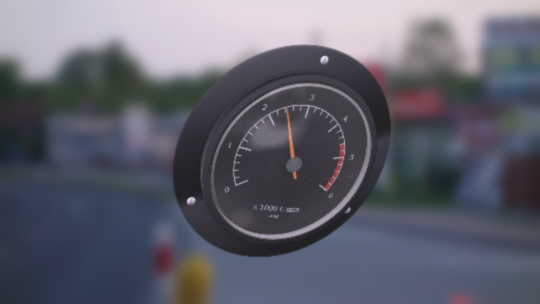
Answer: {"value": 2400, "unit": "rpm"}
